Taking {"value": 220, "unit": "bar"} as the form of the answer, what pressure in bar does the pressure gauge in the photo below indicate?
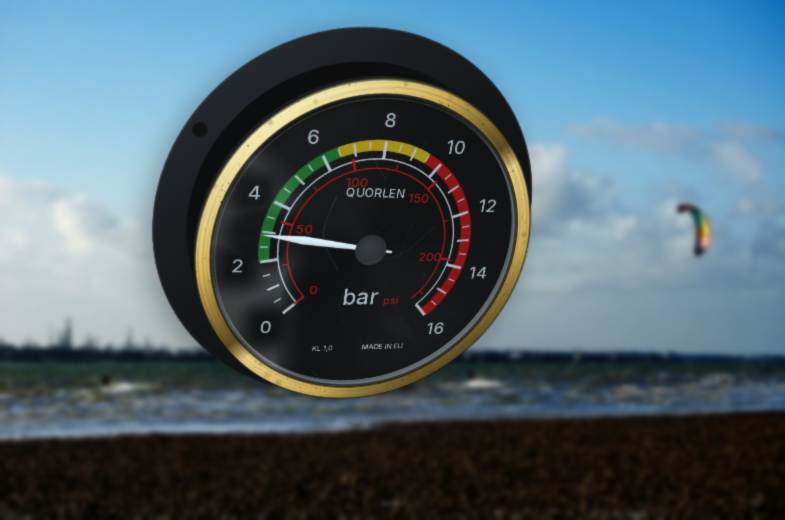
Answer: {"value": 3, "unit": "bar"}
